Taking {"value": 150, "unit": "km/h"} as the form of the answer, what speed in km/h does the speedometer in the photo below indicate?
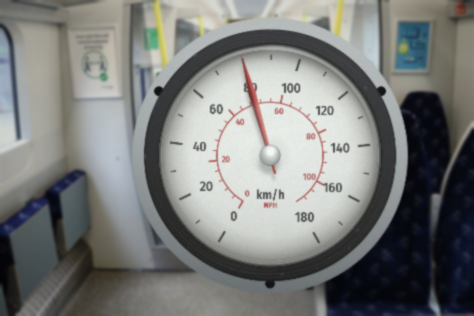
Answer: {"value": 80, "unit": "km/h"}
